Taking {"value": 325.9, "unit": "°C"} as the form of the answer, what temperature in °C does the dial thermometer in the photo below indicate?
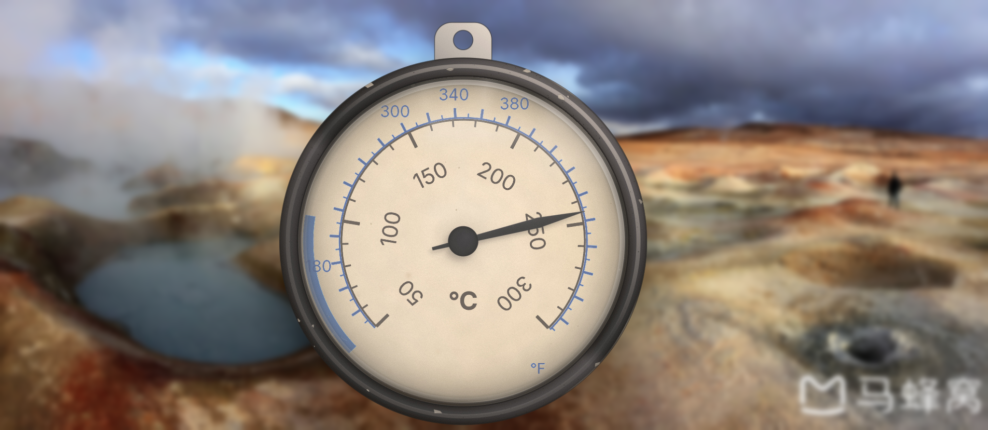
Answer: {"value": 245, "unit": "°C"}
